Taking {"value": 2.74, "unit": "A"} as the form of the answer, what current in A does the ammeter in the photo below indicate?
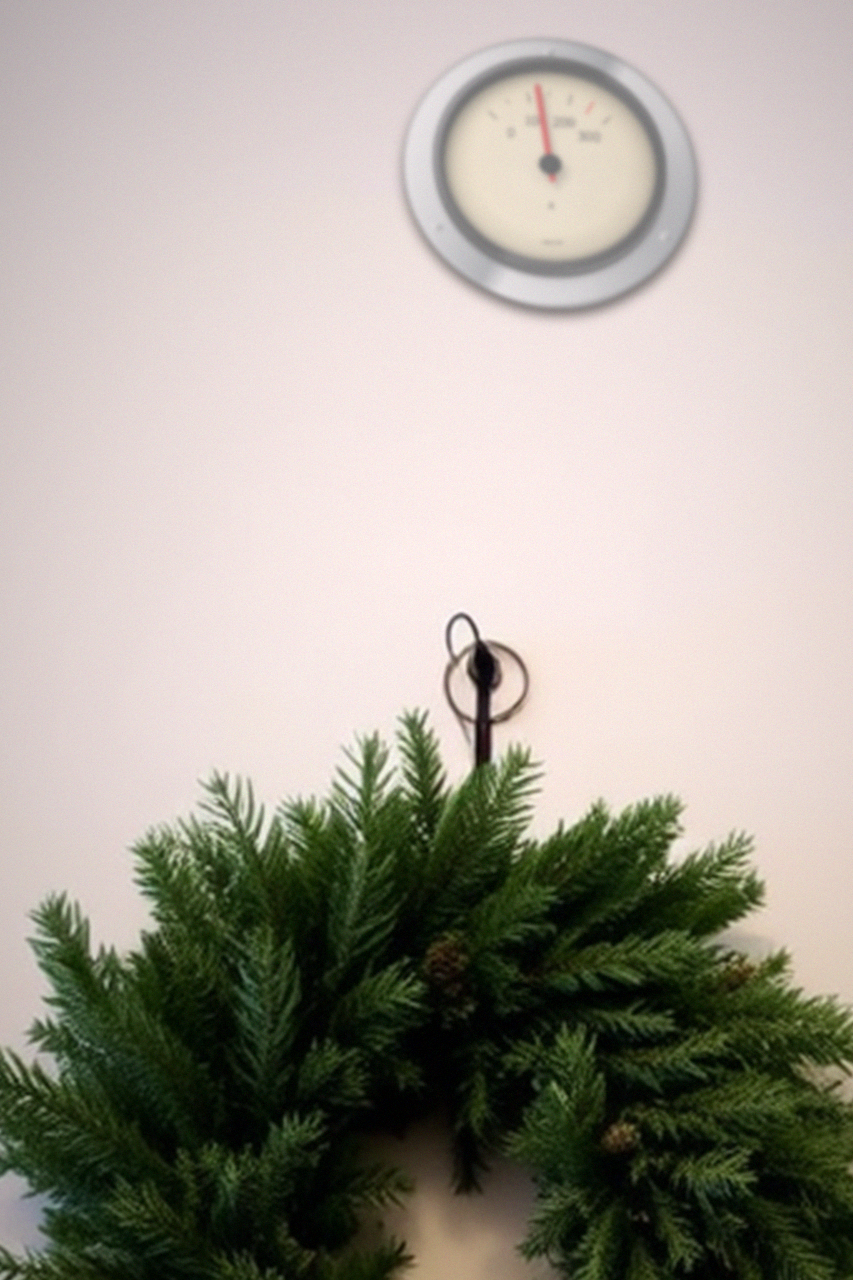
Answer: {"value": 125, "unit": "A"}
